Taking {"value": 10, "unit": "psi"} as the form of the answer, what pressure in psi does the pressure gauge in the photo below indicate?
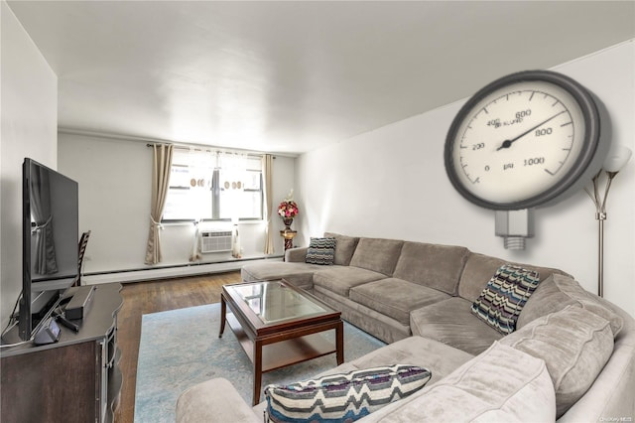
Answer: {"value": 750, "unit": "psi"}
